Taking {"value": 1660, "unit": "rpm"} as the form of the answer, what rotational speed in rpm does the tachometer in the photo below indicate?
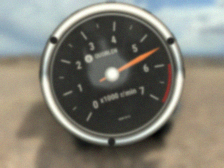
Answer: {"value": 5500, "unit": "rpm"}
